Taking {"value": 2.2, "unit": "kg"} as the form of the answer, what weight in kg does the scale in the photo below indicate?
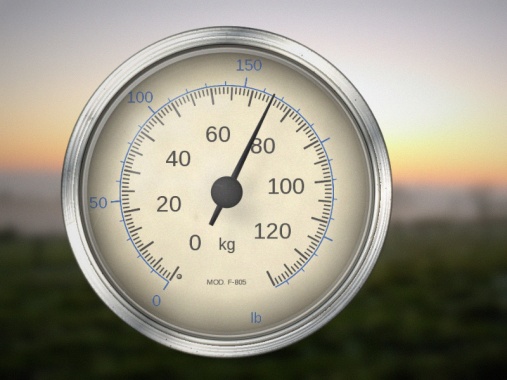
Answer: {"value": 75, "unit": "kg"}
